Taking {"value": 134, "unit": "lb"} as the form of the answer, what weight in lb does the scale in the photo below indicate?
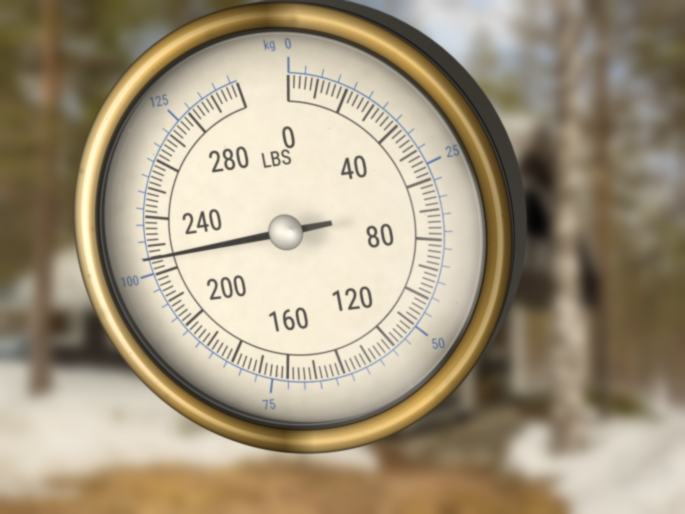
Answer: {"value": 226, "unit": "lb"}
